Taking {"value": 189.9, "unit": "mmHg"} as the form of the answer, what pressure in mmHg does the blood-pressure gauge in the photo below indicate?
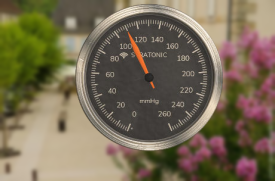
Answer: {"value": 110, "unit": "mmHg"}
